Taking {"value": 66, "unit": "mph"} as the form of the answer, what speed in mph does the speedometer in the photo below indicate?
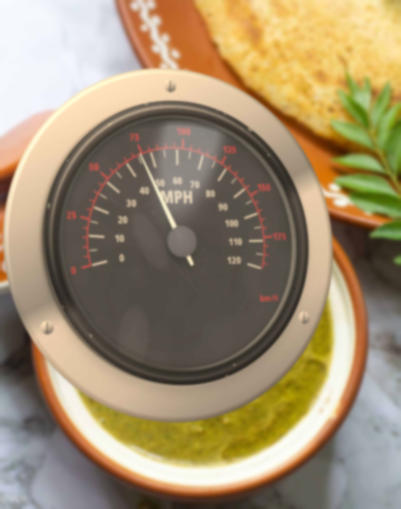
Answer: {"value": 45, "unit": "mph"}
